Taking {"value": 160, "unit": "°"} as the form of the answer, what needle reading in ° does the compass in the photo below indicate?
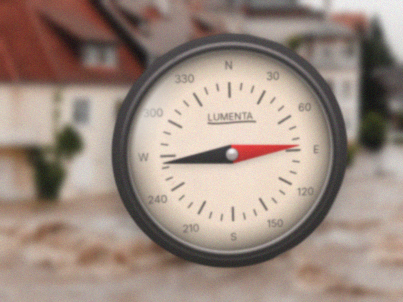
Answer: {"value": 85, "unit": "°"}
